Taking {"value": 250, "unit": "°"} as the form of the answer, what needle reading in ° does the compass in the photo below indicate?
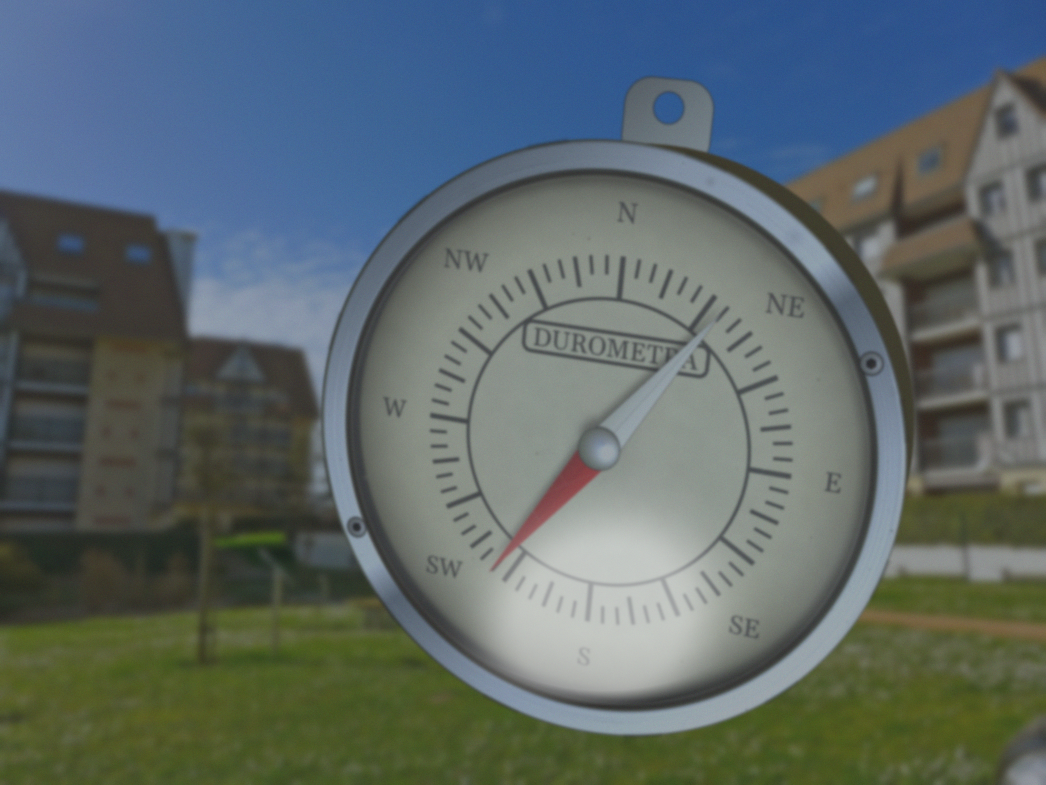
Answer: {"value": 215, "unit": "°"}
